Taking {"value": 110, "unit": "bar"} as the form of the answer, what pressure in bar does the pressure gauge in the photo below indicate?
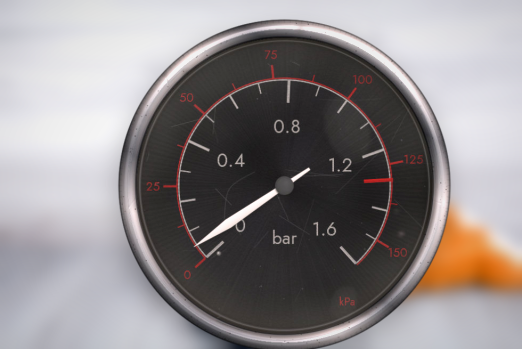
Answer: {"value": 0.05, "unit": "bar"}
